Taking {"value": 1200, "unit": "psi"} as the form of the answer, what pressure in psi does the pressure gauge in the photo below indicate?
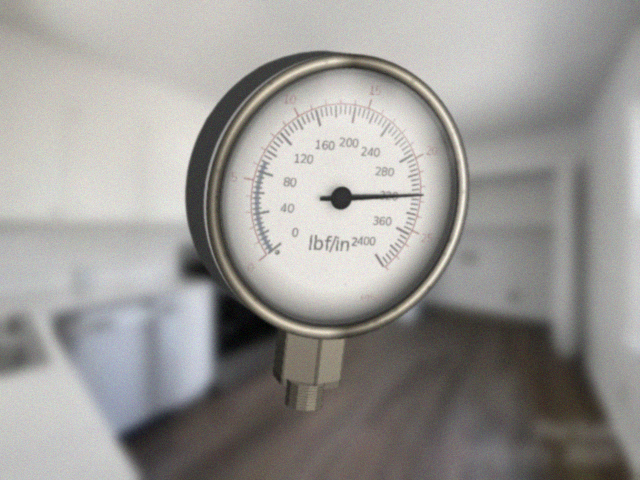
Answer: {"value": 320, "unit": "psi"}
